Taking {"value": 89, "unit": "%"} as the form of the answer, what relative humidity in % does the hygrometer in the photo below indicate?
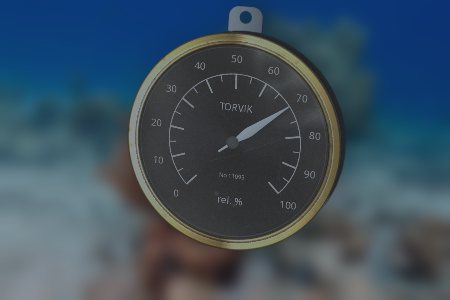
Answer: {"value": 70, "unit": "%"}
